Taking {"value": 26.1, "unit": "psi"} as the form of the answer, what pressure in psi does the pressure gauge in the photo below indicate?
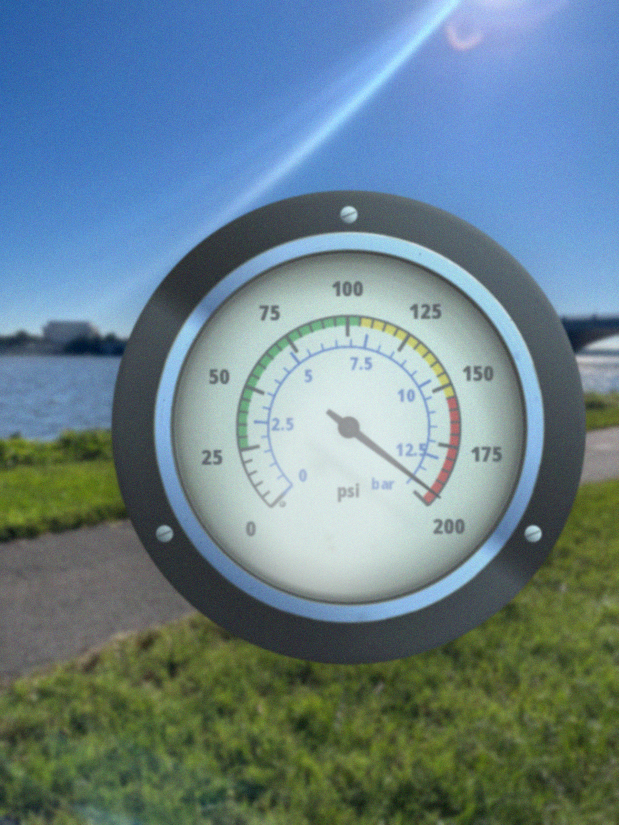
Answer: {"value": 195, "unit": "psi"}
